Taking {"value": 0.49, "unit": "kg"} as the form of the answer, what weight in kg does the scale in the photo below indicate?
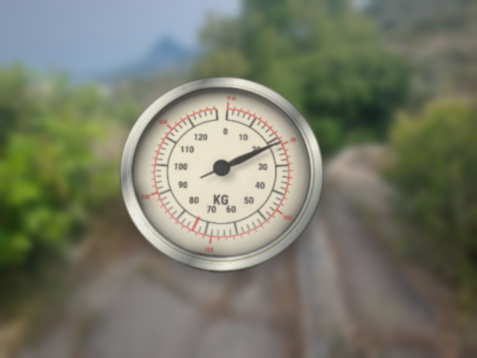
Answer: {"value": 22, "unit": "kg"}
